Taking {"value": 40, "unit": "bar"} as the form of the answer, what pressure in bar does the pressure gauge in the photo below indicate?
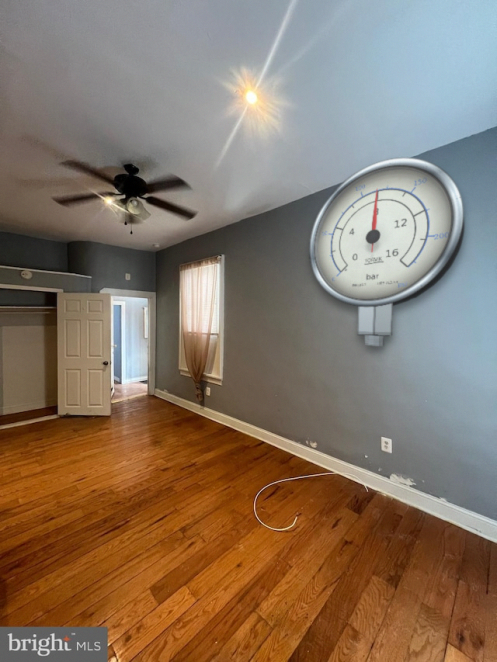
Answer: {"value": 8, "unit": "bar"}
